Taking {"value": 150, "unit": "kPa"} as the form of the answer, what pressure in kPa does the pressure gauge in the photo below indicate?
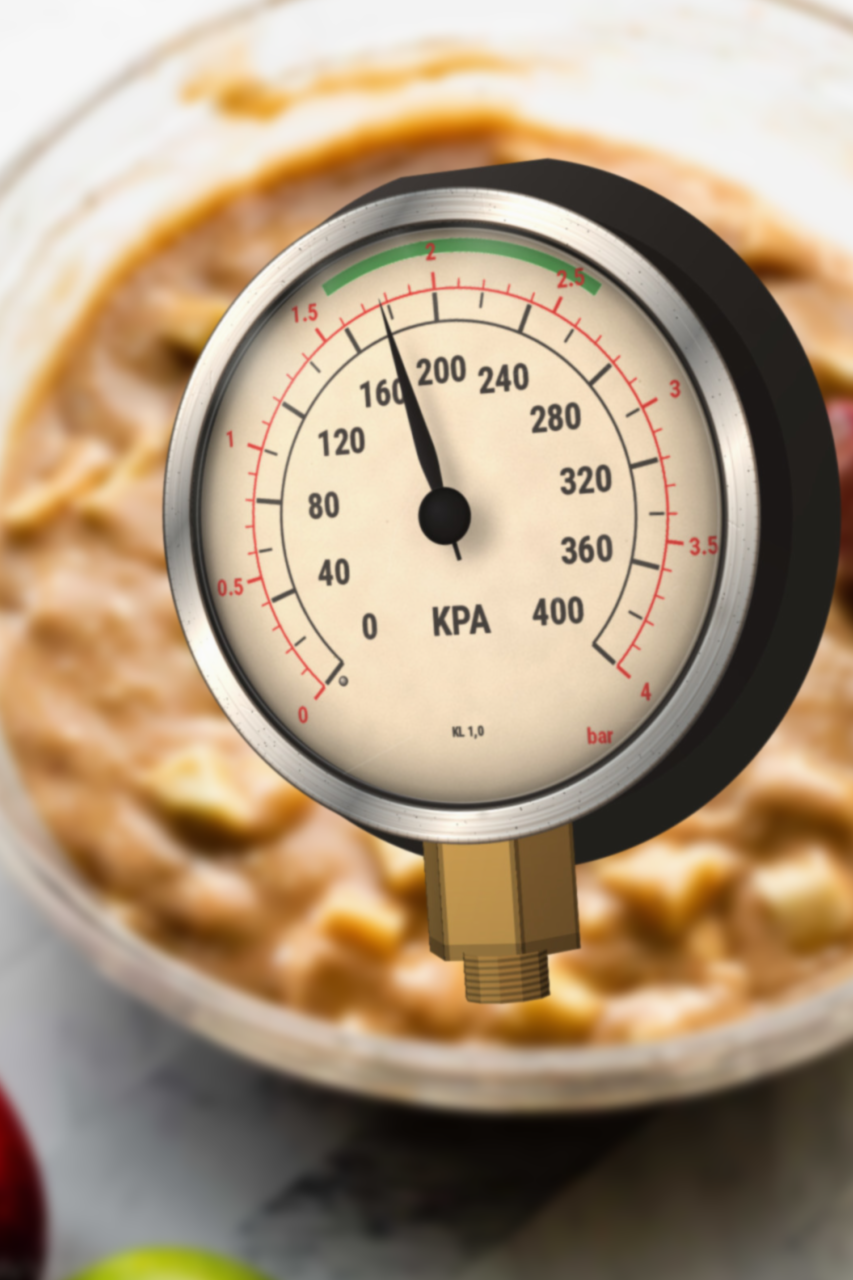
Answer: {"value": 180, "unit": "kPa"}
